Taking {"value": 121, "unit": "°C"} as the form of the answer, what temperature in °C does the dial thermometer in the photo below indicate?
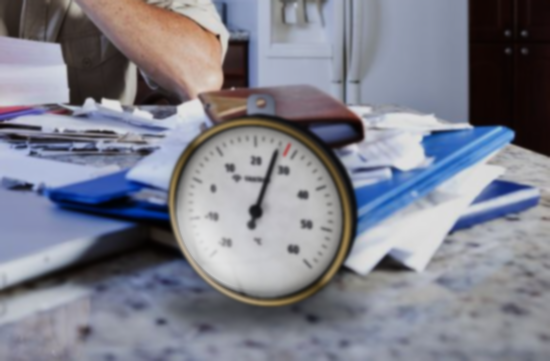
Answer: {"value": 26, "unit": "°C"}
